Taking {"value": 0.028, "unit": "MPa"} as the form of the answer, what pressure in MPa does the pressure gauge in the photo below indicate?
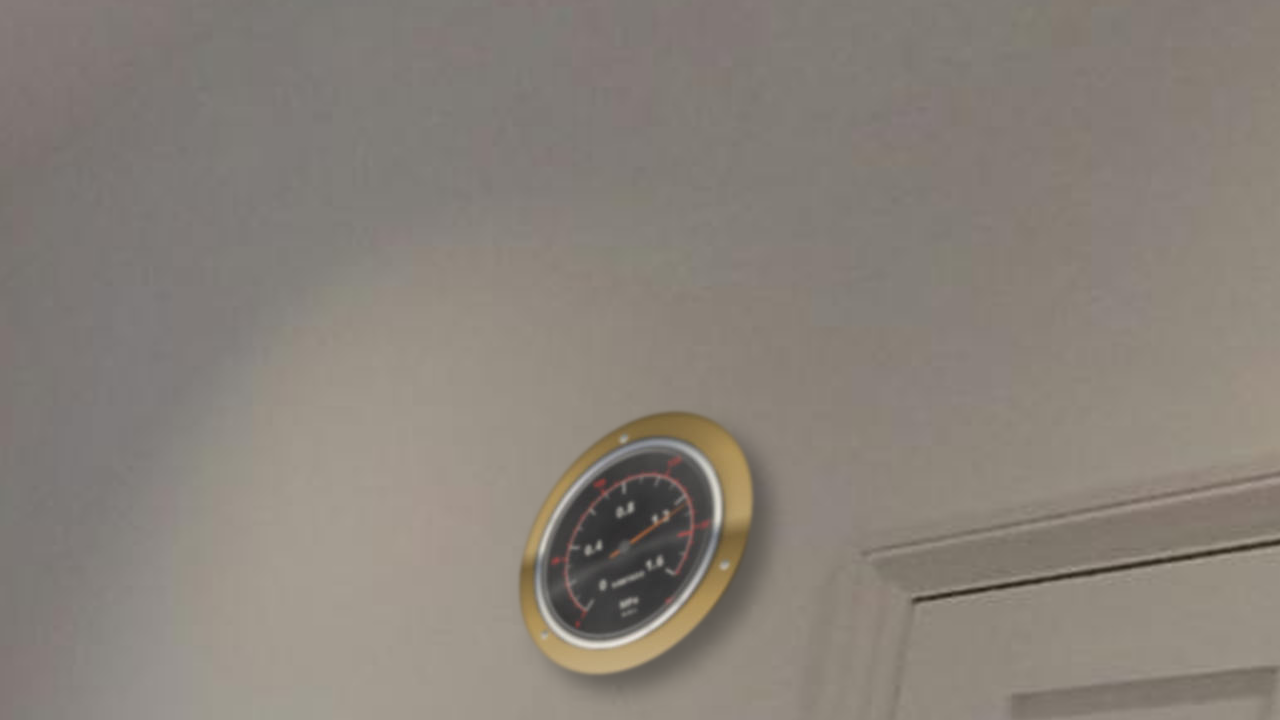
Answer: {"value": 1.25, "unit": "MPa"}
